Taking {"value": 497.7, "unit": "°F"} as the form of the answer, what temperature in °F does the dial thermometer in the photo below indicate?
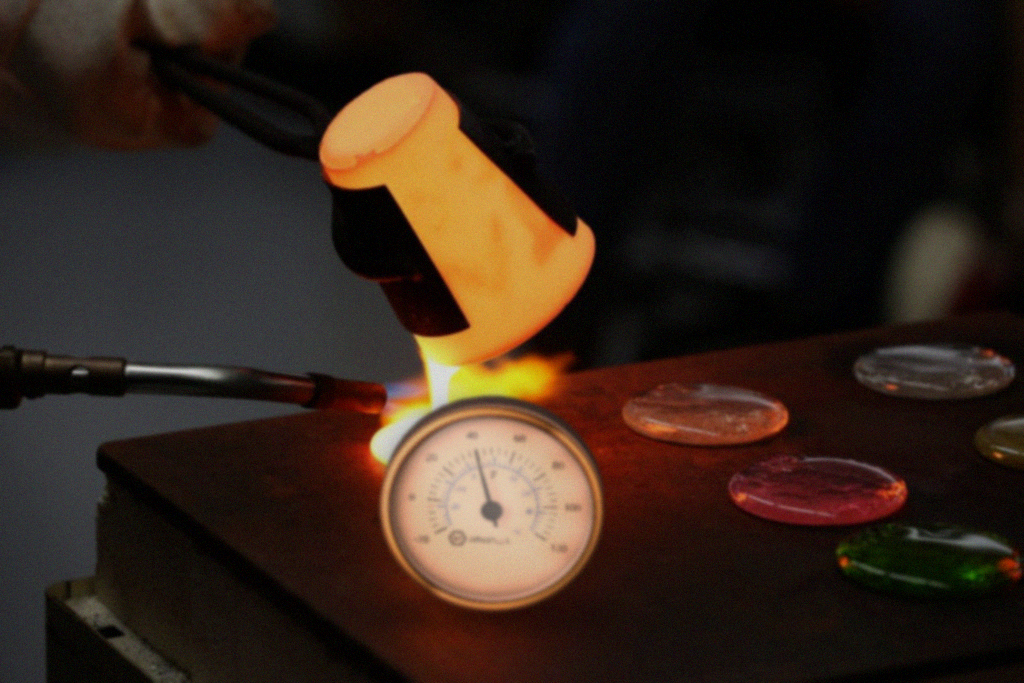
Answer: {"value": 40, "unit": "°F"}
